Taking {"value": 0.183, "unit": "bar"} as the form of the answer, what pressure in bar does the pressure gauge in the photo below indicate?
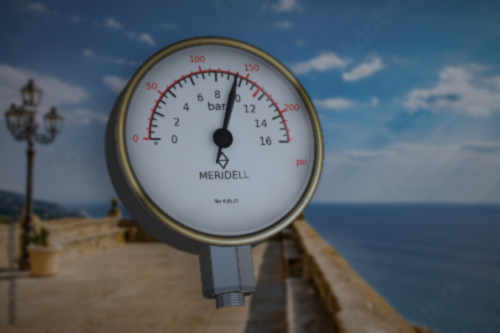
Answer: {"value": 9.5, "unit": "bar"}
